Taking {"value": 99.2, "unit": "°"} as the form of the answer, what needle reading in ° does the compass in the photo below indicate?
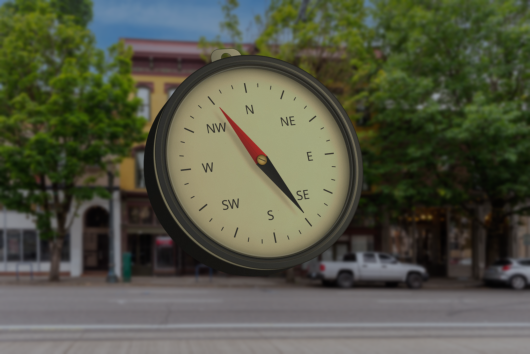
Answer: {"value": 330, "unit": "°"}
